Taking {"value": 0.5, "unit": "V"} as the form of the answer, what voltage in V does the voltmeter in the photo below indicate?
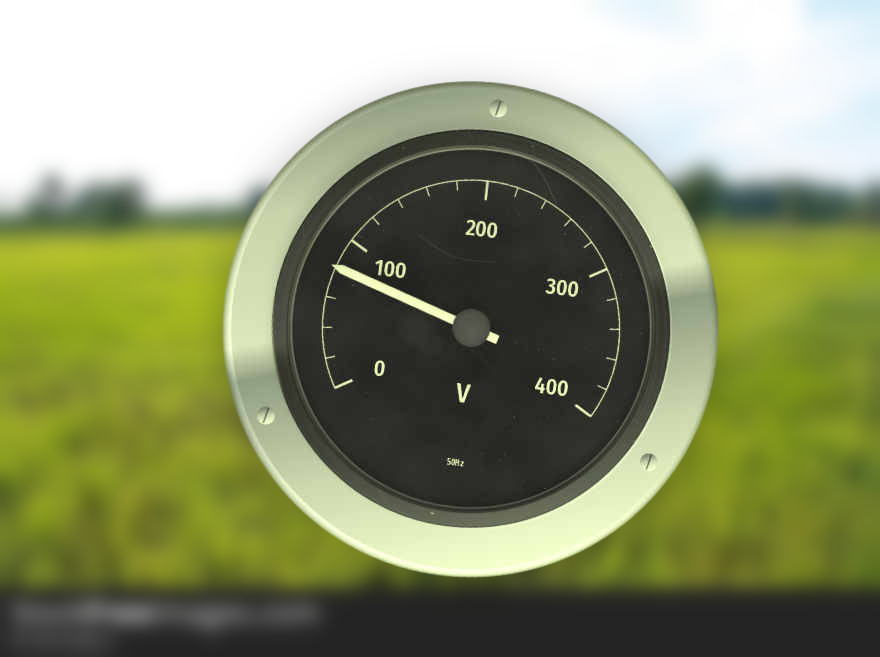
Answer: {"value": 80, "unit": "V"}
